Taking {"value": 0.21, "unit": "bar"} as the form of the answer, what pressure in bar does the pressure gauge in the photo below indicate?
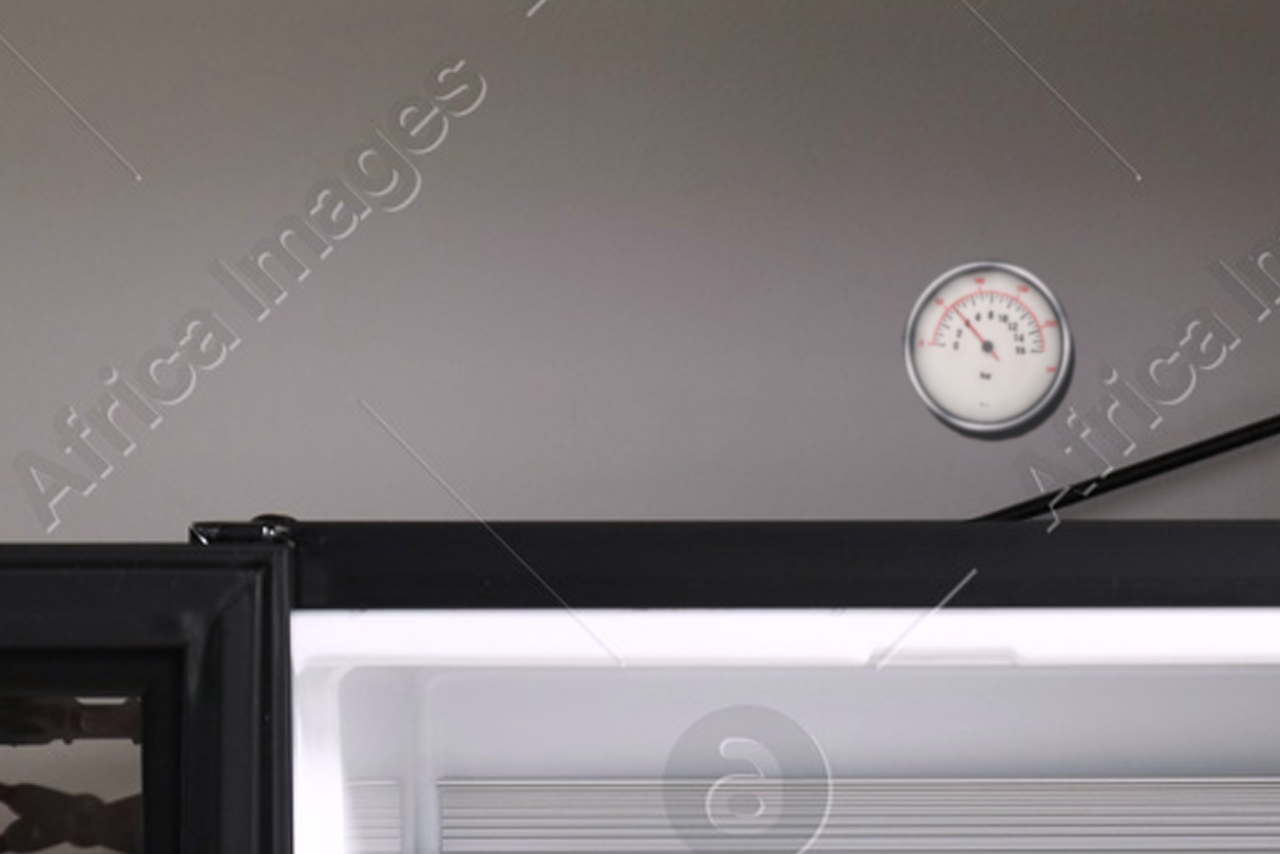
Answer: {"value": 4, "unit": "bar"}
